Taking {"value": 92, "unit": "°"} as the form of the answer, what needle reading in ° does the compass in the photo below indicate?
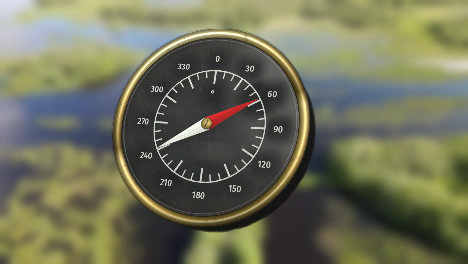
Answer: {"value": 60, "unit": "°"}
